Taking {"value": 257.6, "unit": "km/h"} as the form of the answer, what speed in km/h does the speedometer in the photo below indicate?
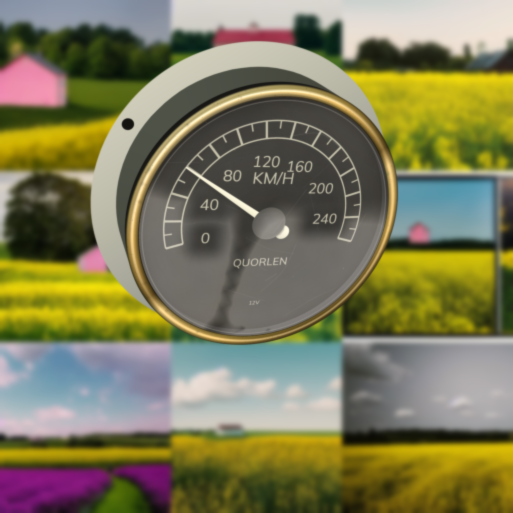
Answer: {"value": 60, "unit": "km/h"}
